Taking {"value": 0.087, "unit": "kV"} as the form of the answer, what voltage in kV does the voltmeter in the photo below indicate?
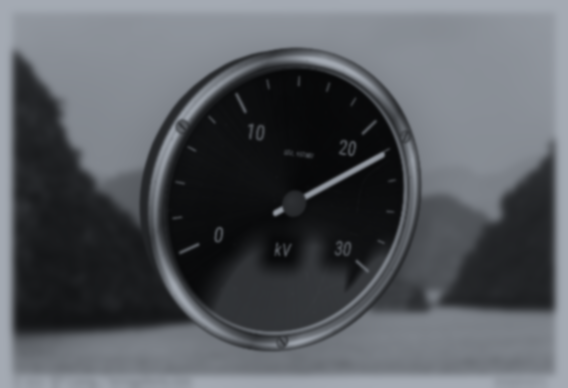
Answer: {"value": 22, "unit": "kV"}
